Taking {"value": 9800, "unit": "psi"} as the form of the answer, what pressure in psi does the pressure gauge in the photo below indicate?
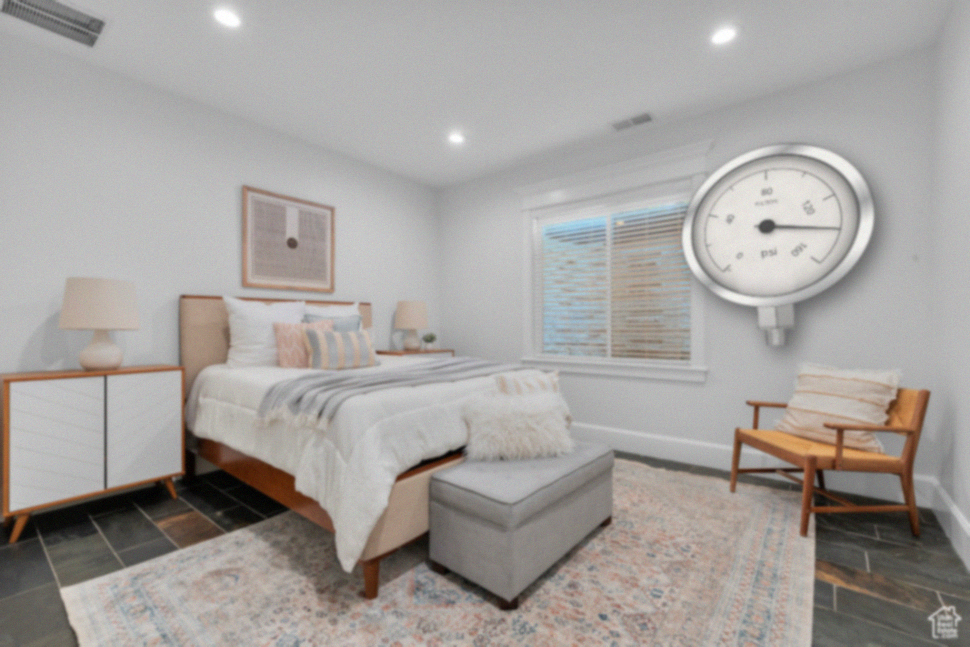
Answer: {"value": 140, "unit": "psi"}
